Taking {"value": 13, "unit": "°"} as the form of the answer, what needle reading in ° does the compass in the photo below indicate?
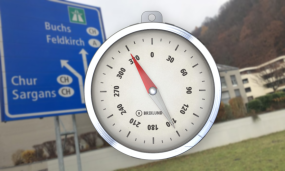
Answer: {"value": 330, "unit": "°"}
